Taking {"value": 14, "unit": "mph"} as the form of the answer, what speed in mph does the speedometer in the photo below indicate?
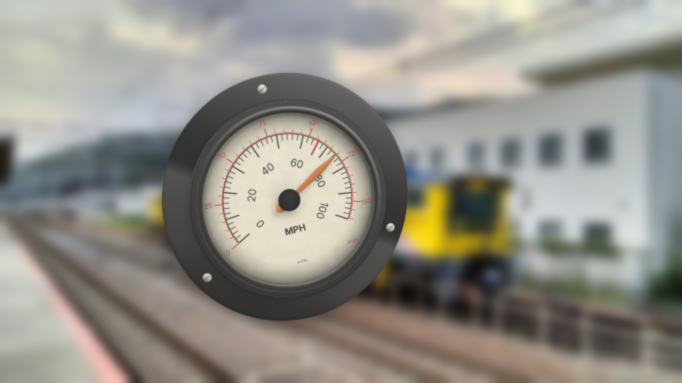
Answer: {"value": 74, "unit": "mph"}
